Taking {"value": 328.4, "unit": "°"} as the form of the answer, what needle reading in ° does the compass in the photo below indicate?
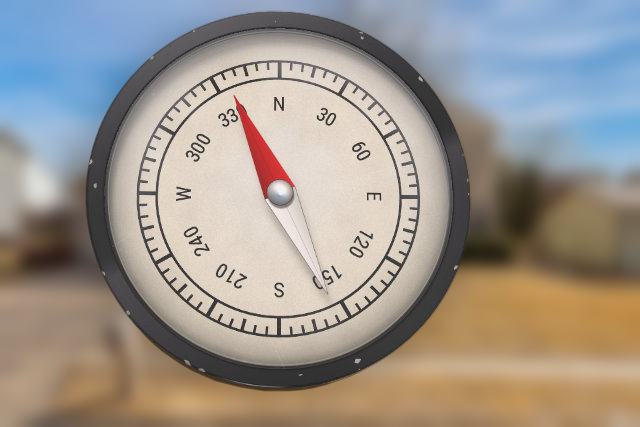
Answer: {"value": 335, "unit": "°"}
